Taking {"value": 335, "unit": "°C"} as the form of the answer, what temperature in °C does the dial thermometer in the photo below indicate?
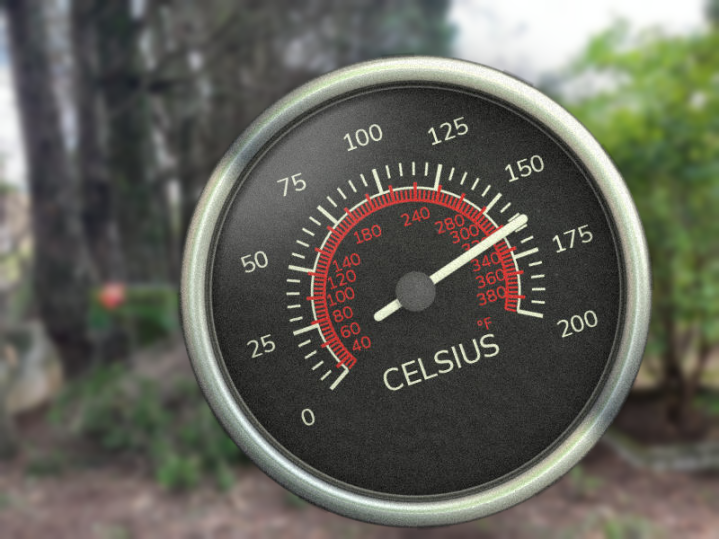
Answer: {"value": 162.5, "unit": "°C"}
